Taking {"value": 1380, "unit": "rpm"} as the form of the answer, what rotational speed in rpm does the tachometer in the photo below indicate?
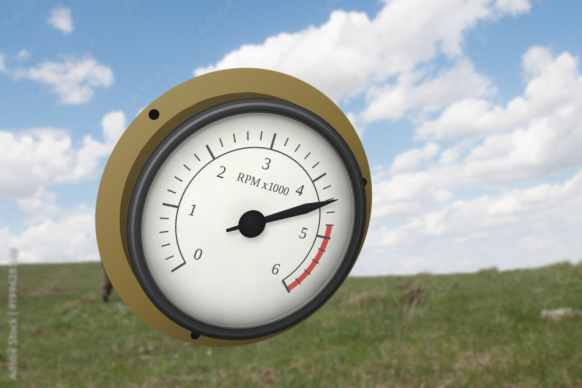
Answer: {"value": 4400, "unit": "rpm"}
